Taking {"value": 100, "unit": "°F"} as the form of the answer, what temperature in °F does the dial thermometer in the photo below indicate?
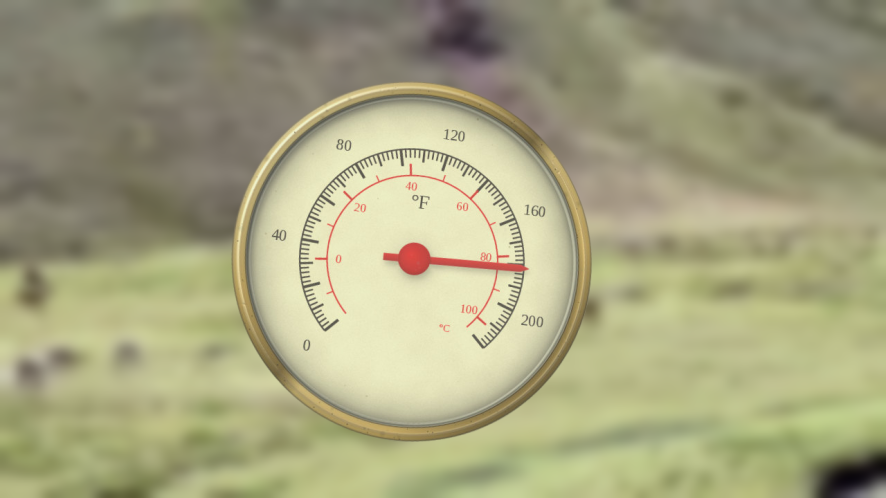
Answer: {"value": 182, "unit": "°F"}
